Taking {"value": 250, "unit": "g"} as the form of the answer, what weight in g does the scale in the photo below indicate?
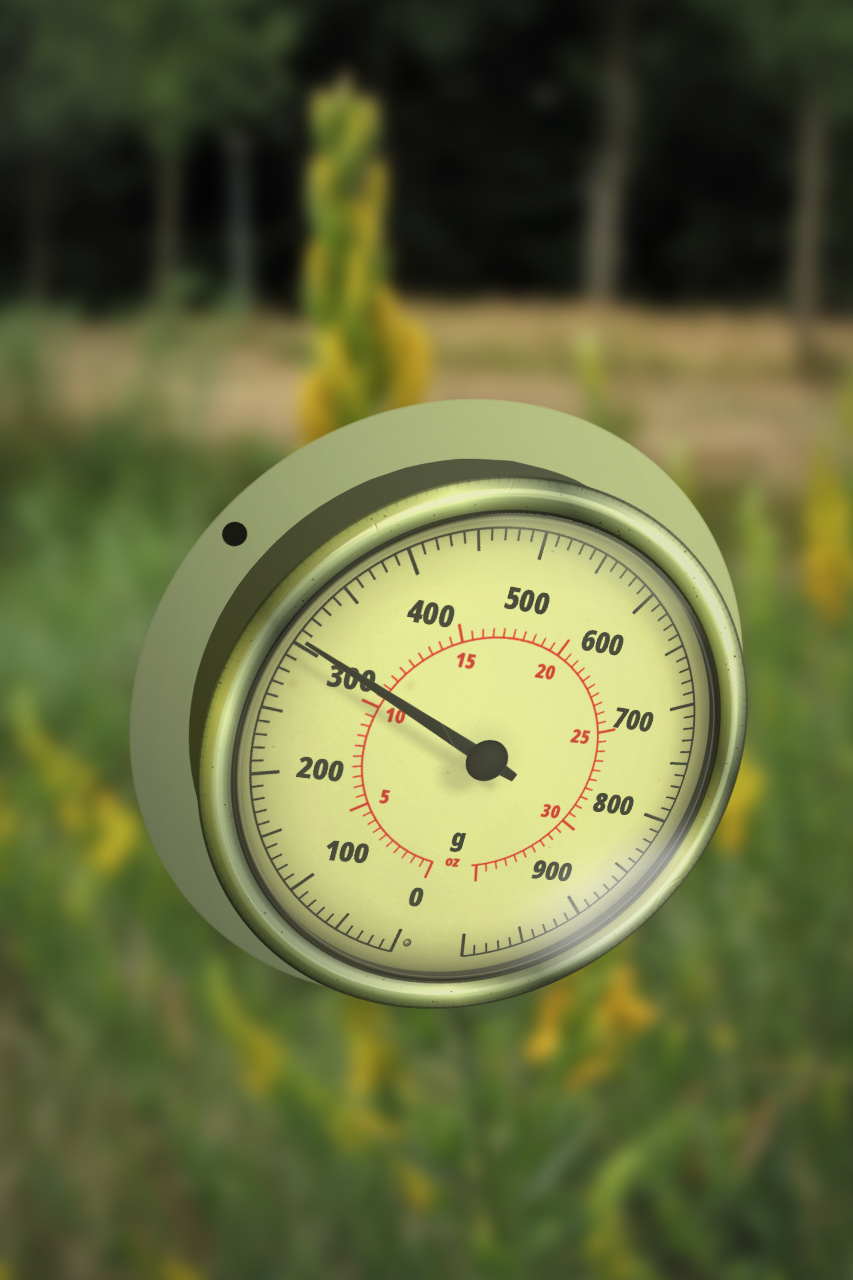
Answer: {"value": 305, "unit": "g"}
